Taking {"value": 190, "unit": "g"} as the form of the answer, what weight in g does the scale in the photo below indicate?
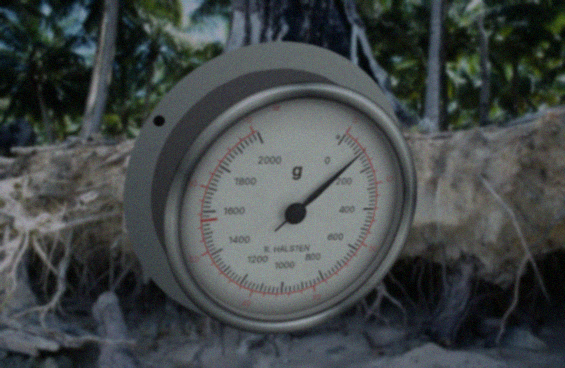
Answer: {"value": 100, "unit": "g"}
